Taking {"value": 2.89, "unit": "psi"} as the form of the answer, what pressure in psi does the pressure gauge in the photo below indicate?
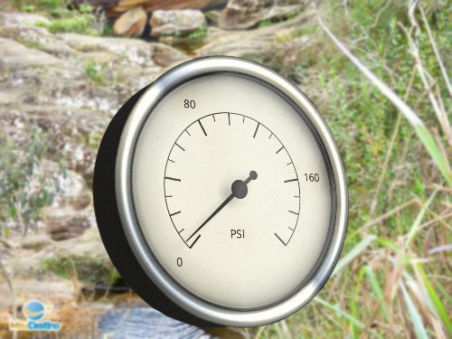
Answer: {"value": 5, "unit": "psi"}
